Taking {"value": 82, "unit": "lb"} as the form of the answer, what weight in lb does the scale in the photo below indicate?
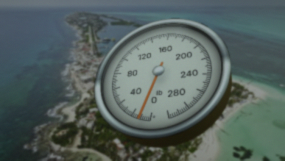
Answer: {"value": 10, "unit": "lb"}
